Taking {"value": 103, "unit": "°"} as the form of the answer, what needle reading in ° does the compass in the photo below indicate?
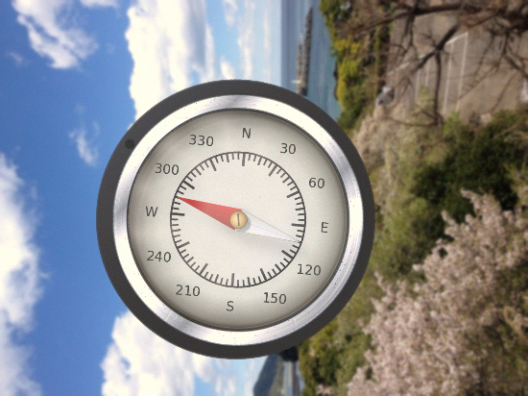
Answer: {"value": 285, "unit": "°"}
